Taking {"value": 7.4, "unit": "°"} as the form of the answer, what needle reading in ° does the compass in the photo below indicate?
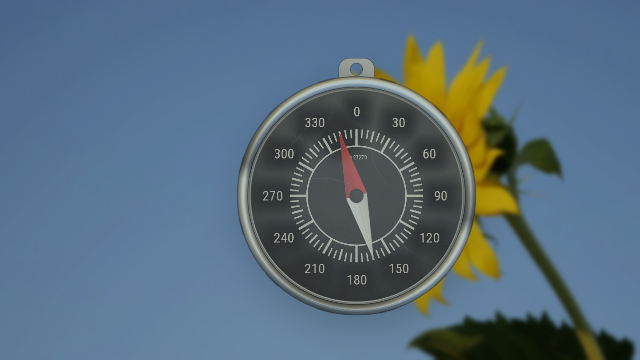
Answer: {"value": 345, "unit": "°"}
